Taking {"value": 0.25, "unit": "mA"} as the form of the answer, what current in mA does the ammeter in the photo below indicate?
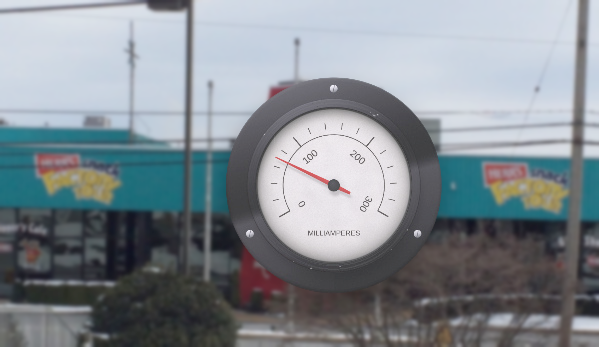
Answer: {"value": 70, "unit": "mA"}
